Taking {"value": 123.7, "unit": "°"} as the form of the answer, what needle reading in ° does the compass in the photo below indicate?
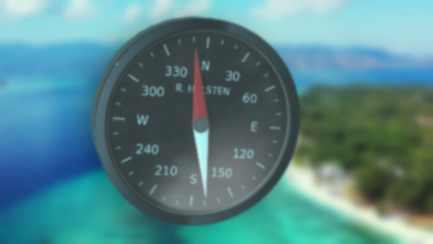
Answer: {"value": 350, "unit": "°"}
